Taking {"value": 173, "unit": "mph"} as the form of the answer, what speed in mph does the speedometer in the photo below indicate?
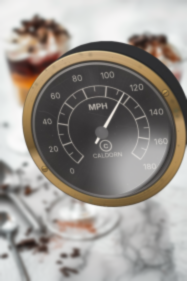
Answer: {"value": 115, "unit": "mph"}
